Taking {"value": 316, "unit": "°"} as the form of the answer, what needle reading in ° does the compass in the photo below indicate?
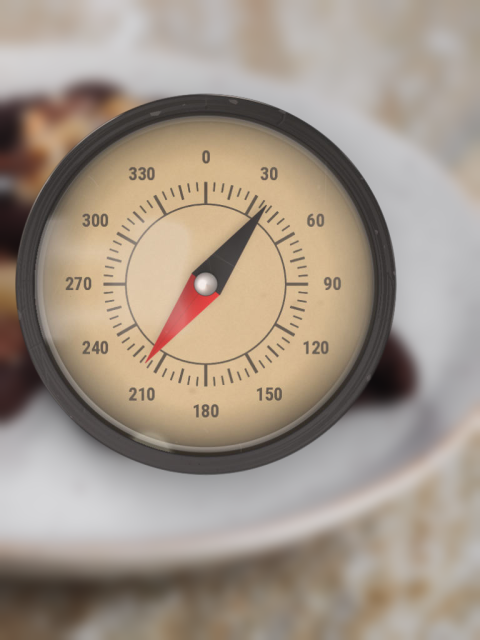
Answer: {"value": 217.5, "unit": "°"}
